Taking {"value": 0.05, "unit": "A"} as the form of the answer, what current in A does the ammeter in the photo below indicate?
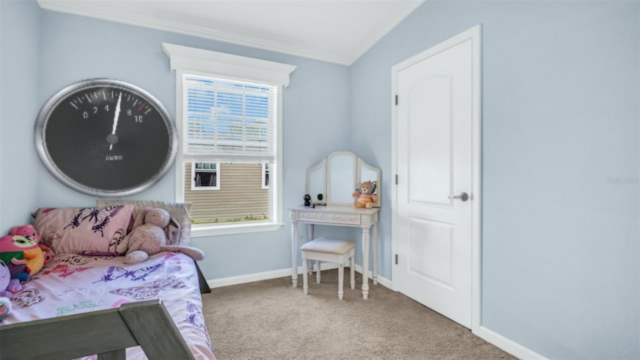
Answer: {"value": 6, "unit": "A"}
